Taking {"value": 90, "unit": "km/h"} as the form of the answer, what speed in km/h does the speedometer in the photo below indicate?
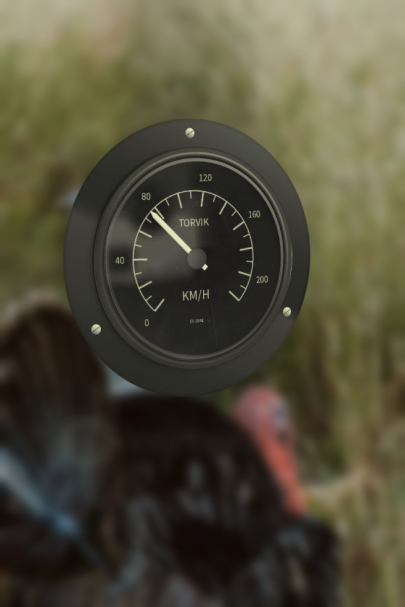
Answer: {"value": 75, "unit": "km/h"}
